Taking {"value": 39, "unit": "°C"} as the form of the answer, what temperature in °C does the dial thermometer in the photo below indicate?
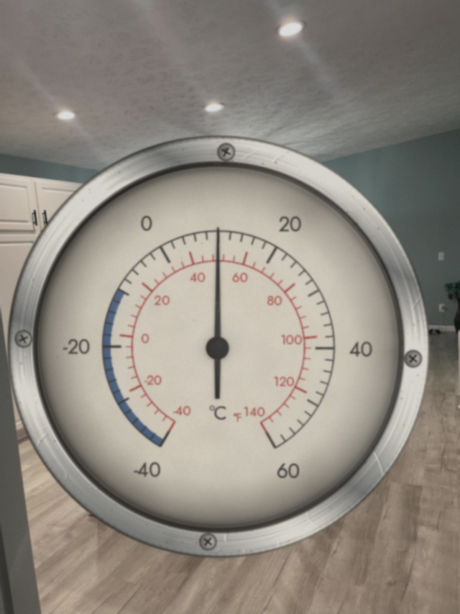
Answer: {"value": 10, "unit": "°C"}
